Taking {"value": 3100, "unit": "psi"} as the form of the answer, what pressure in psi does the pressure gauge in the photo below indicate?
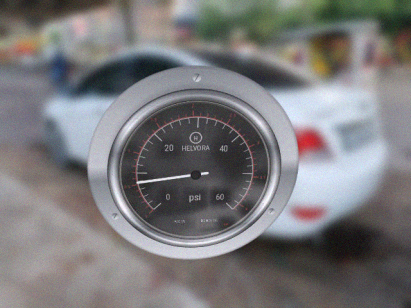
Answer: {"value": 8, "unit": "psi"}
